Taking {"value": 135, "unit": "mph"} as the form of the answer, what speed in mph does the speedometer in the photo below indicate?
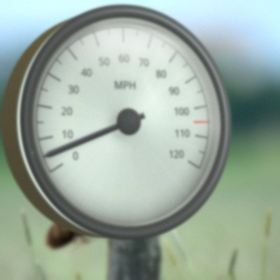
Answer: {"value": 5, "unit": "mph"}
